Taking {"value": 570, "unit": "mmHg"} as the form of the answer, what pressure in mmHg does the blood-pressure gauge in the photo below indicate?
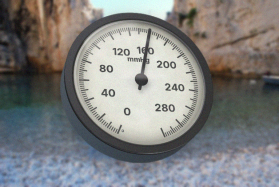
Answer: {"value": 160, "unit": "mmHg"}
